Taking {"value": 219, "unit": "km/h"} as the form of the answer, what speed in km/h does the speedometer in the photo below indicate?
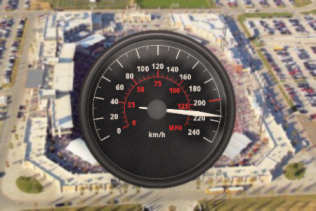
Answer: {"value": 215, "unit": "km/h"}
